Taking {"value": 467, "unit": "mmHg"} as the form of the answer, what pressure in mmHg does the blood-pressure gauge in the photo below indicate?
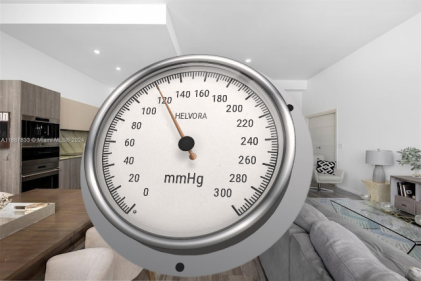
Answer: {"value": 120, "unit": "mmHg"}
